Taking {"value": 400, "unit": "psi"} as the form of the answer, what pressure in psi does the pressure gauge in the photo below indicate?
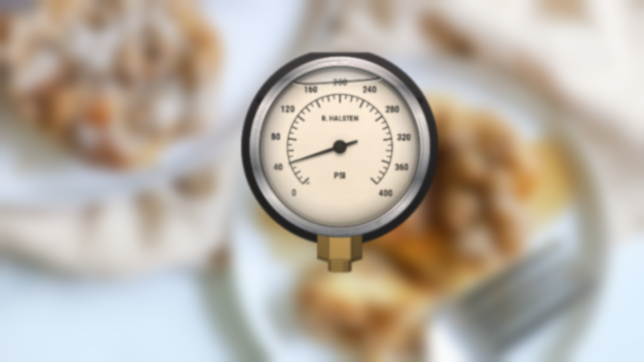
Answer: {"value": 40, "unit": "psi"}
